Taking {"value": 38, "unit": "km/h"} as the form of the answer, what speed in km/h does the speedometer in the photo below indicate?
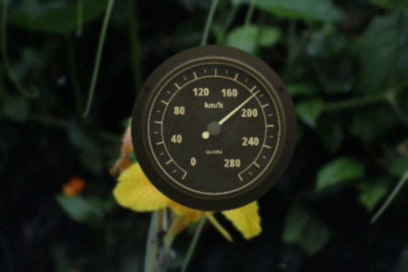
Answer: {"value": 185, "unit": "km/h"}
